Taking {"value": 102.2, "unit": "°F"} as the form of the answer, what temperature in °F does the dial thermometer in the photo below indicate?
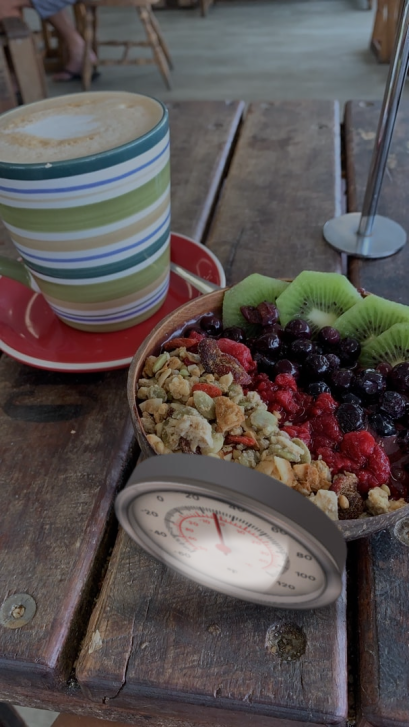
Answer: {"value": 30, "unit": "°F"}
